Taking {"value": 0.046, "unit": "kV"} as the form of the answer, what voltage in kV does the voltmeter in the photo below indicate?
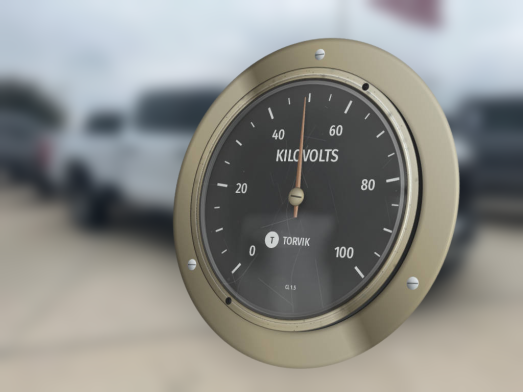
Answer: {"value": 50, "unit": "kV"}
